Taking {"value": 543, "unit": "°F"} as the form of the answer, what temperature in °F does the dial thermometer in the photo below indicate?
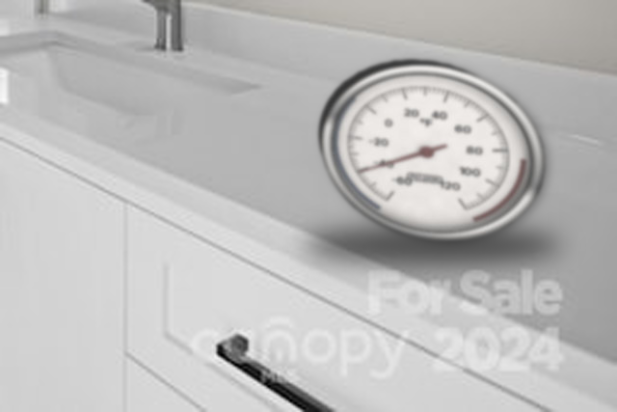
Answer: {"value": -40, "unit": "°F"}
